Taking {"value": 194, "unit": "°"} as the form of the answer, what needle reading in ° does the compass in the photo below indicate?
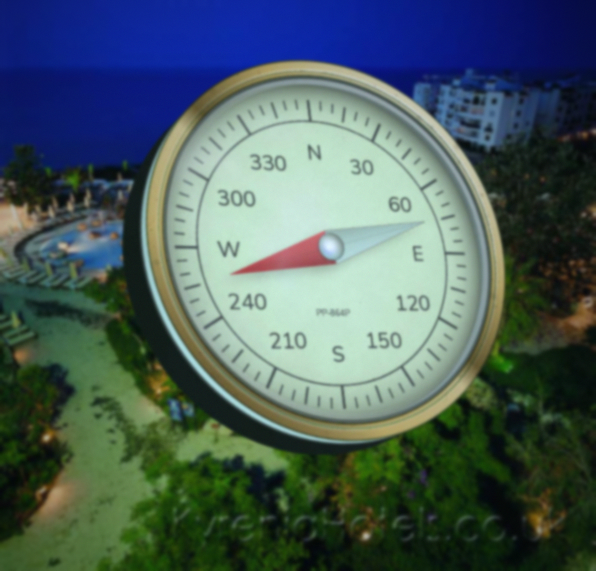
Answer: {"value": 255, "unit": "°"}
